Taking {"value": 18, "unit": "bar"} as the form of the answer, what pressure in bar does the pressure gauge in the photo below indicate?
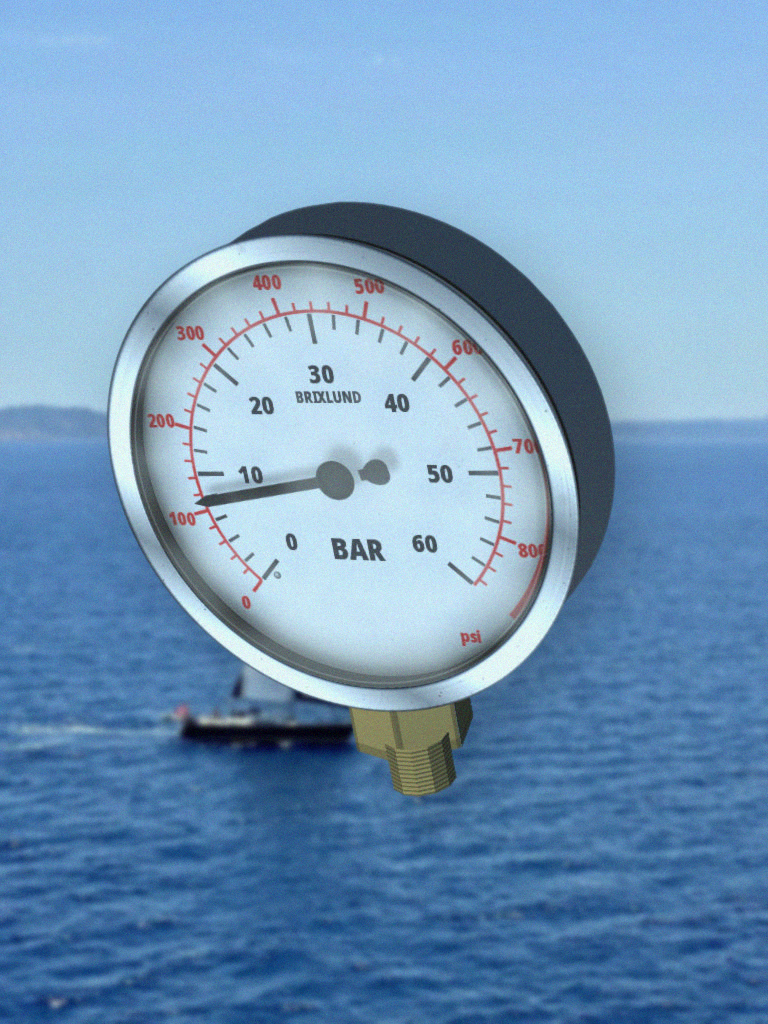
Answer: {"value": 8, "unit": "bar"}
